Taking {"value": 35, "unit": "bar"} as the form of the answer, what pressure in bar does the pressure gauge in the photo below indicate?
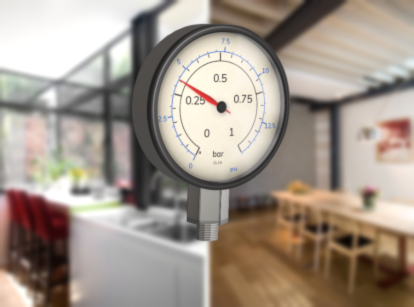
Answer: {"value": 0.3, "unit": "bar"}
